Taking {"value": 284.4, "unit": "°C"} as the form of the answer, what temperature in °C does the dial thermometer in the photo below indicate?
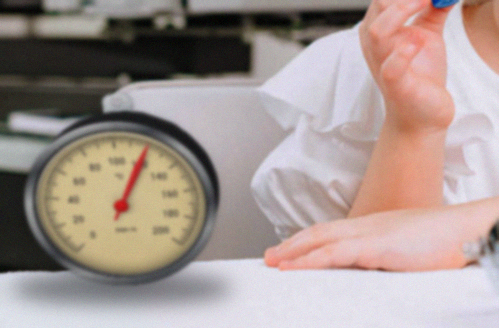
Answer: {"value": 120, "unit": "°C"}
